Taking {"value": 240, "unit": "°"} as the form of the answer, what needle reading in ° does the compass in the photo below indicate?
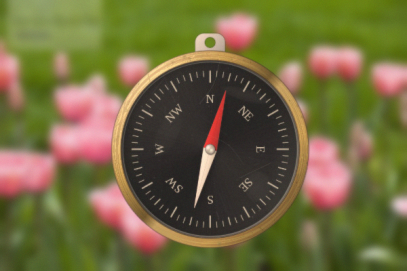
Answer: {"value": 15, "unit": "°"}
